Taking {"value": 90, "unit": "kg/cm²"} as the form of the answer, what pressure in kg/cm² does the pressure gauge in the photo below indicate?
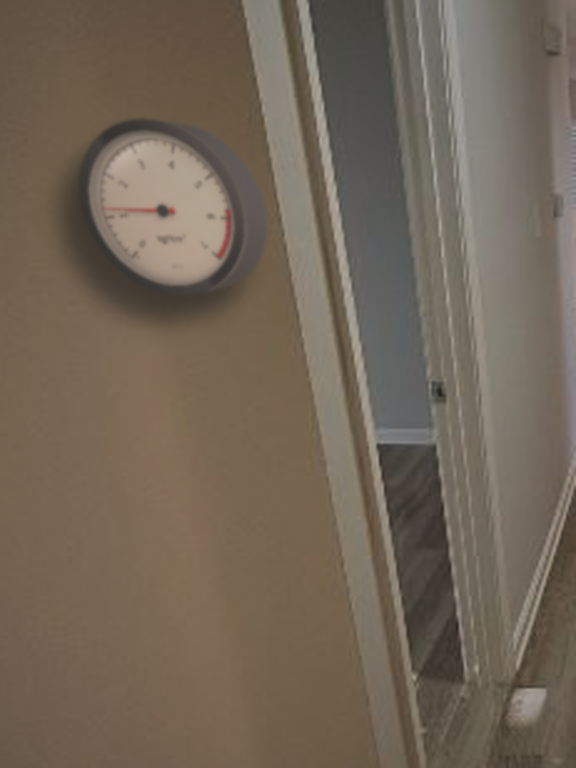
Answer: {"value": 1.2, "unit": "kg/cm²"}
